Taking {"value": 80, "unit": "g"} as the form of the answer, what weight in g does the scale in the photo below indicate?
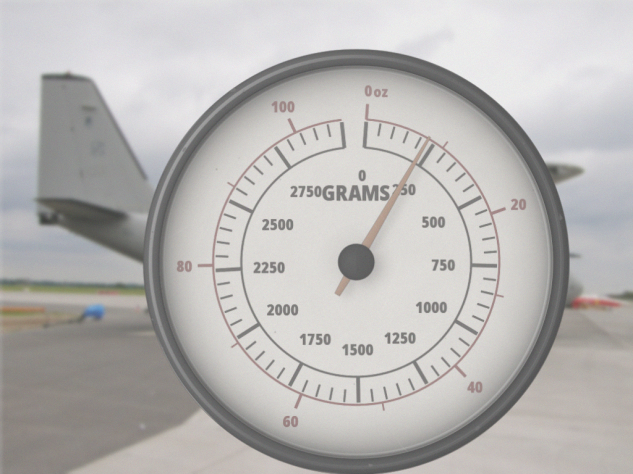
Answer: {"value": 225, "unit": "g"}
